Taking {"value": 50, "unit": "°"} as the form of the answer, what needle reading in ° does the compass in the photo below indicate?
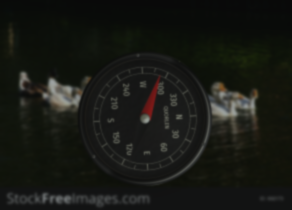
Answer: {"value": 292.5, "unit": "°"}
